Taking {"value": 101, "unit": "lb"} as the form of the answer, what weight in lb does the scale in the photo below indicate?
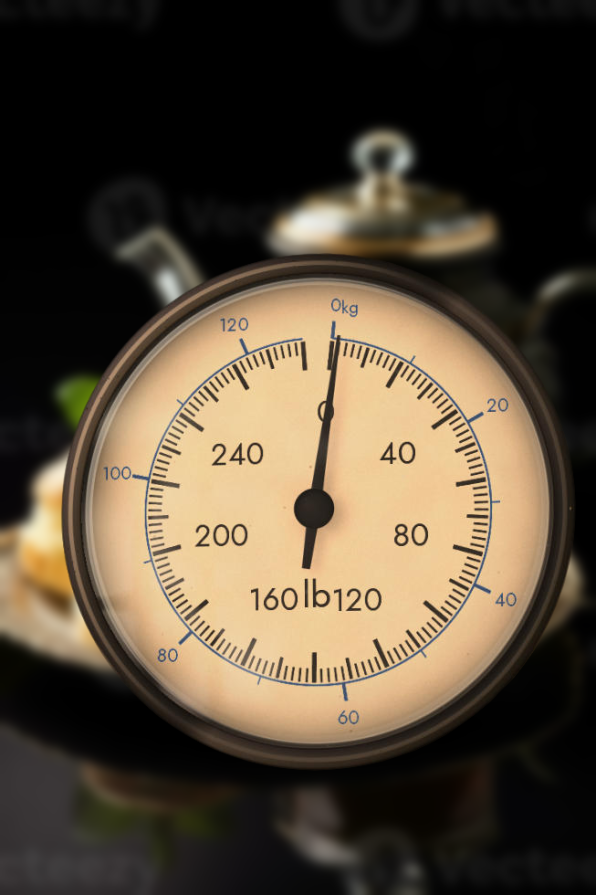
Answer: {"value": 2, "unit": "lb"}
